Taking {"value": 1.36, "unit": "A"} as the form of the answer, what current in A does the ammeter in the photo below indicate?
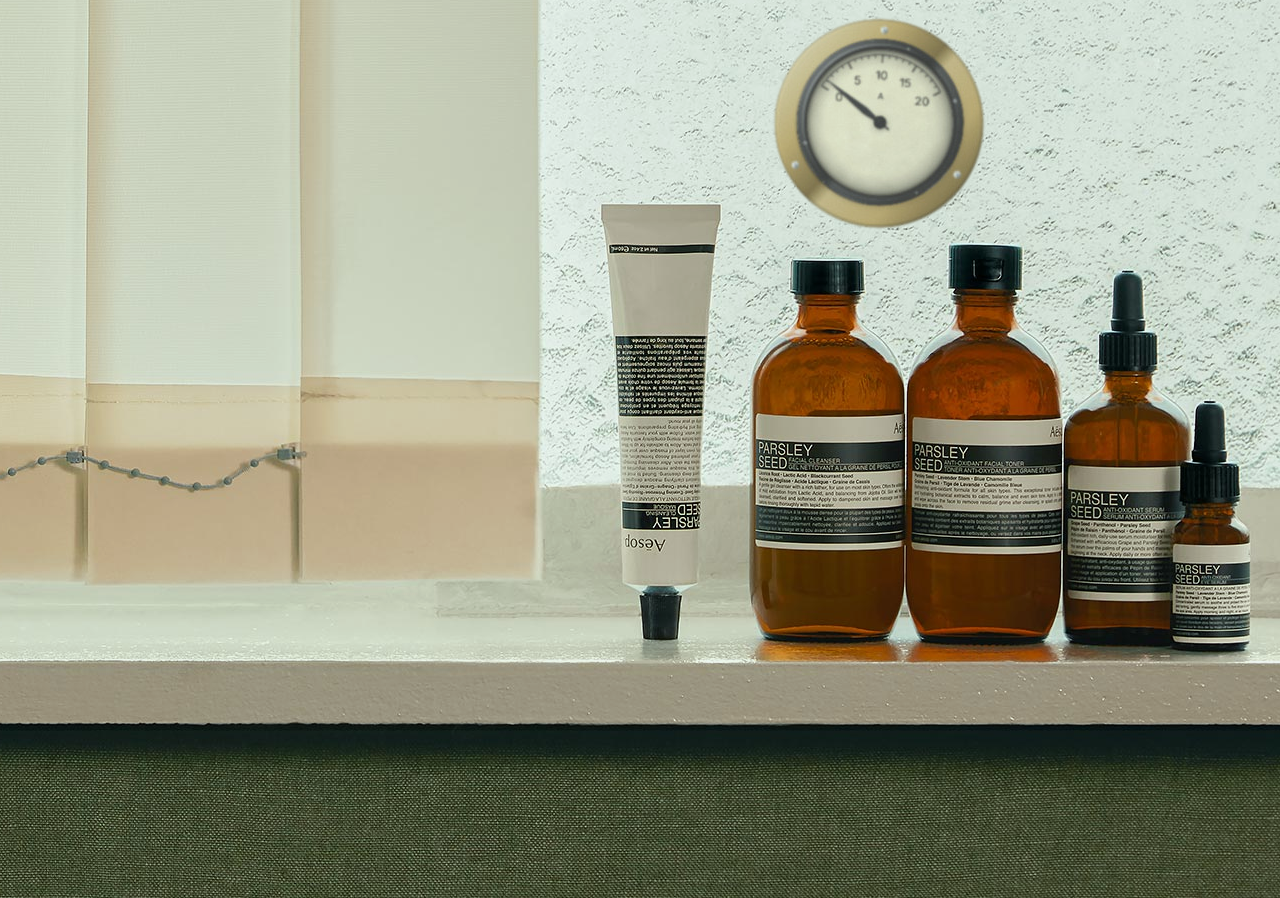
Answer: {"value": 1, "unit": "A"}
